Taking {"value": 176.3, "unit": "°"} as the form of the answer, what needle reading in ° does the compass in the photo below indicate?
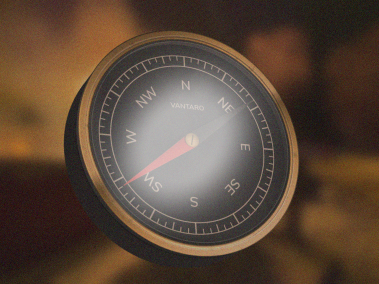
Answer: {"value": 235, "unit": "°"}
